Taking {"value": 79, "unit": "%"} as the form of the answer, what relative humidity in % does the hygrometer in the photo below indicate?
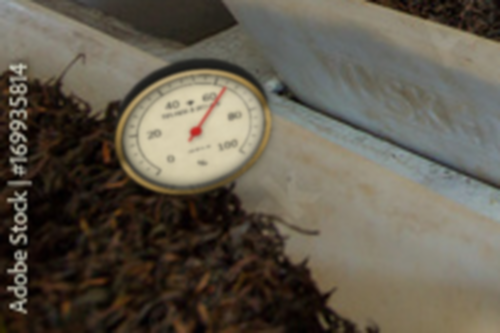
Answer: {"value": 64, "unit": "%"}
